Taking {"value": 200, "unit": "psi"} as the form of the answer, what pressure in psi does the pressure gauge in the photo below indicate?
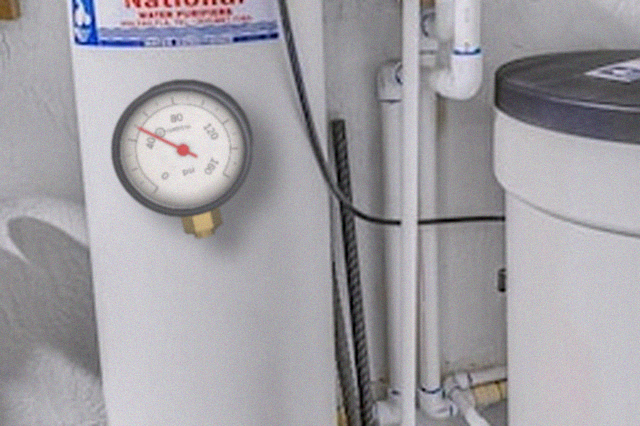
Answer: {"value": 50, "unit": "psi"}
